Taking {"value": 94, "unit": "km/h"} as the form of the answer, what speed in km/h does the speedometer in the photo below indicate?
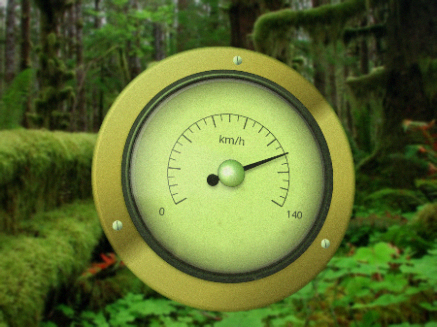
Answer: {"value": 110, "unit": "km/h"}
